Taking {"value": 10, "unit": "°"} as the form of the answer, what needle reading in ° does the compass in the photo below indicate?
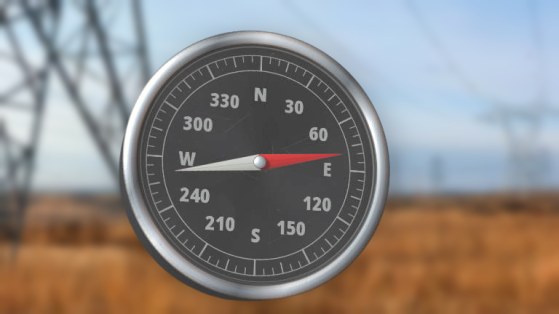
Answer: {"value": 80, "unit": "°"}
